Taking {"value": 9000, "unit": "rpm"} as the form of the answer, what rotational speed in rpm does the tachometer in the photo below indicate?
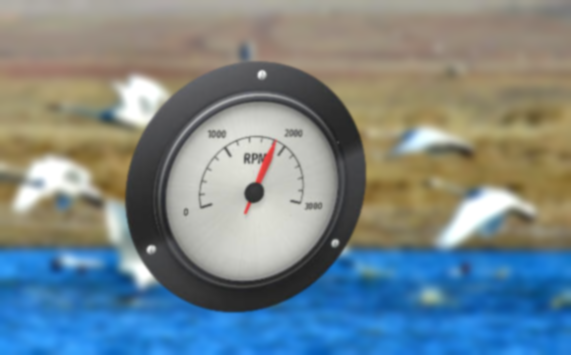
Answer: {"value": 1800, "unit": "rpm"}
